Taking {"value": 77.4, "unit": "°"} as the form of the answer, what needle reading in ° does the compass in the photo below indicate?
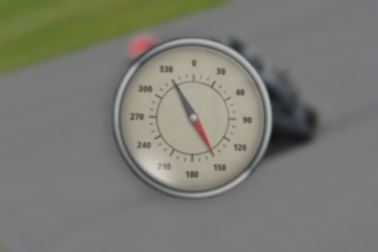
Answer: {"value": 150, "unit": "°"}
